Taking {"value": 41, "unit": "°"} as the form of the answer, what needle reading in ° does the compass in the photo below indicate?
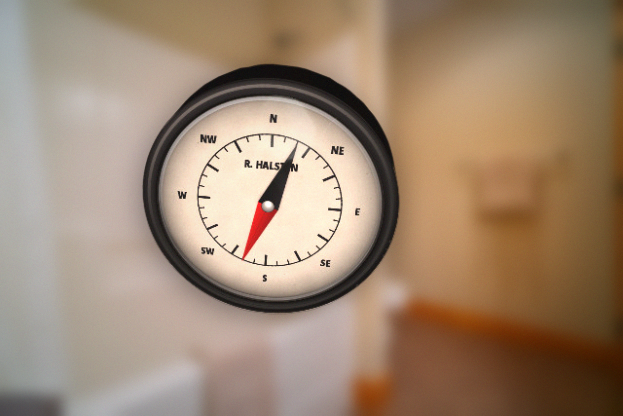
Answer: {"value": 200, "unit": "°"}
